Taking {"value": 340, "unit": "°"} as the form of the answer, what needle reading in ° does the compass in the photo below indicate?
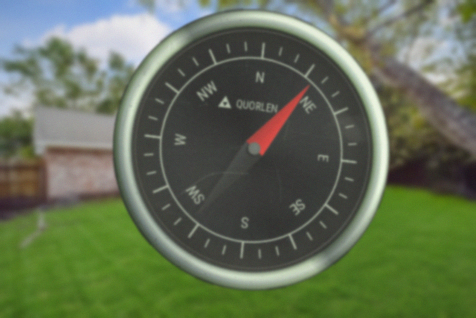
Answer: {"value": 35, "unit": "°"}
